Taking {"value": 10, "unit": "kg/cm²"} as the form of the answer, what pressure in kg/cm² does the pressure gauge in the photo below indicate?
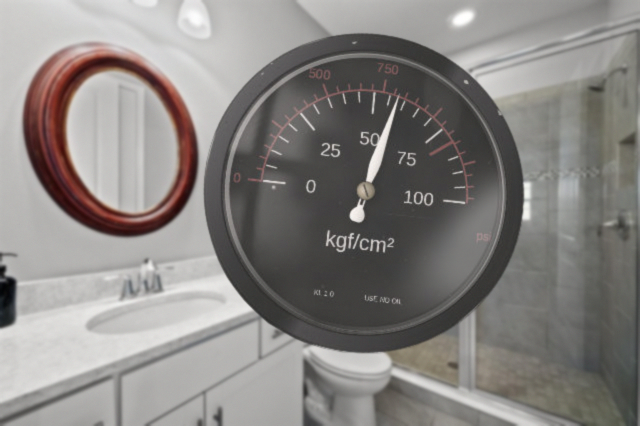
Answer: {"value": 57.5, "unit": "kg/cm²"}
